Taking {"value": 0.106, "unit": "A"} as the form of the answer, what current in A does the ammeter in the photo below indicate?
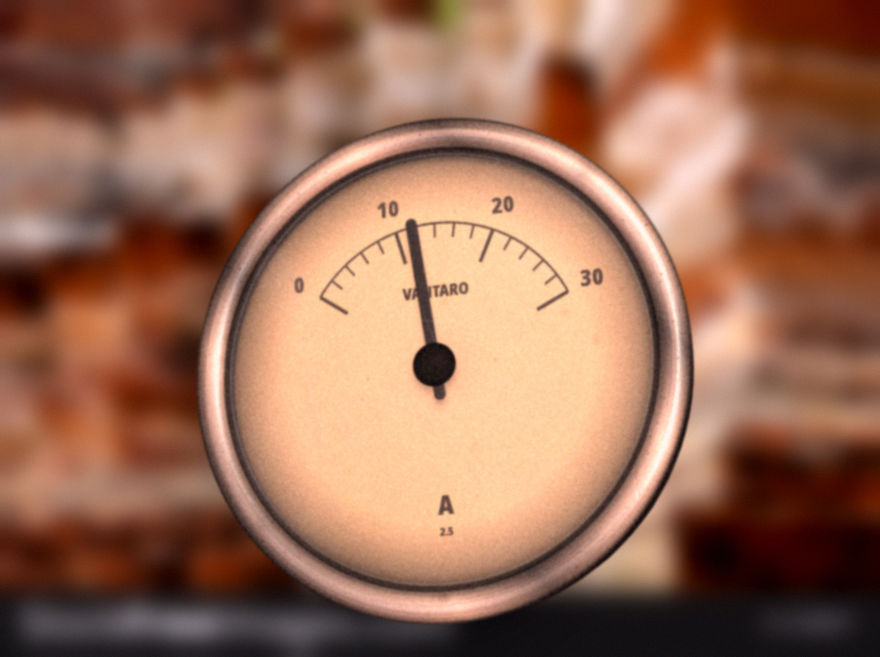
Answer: {"value": 12, "unit": "A"}
